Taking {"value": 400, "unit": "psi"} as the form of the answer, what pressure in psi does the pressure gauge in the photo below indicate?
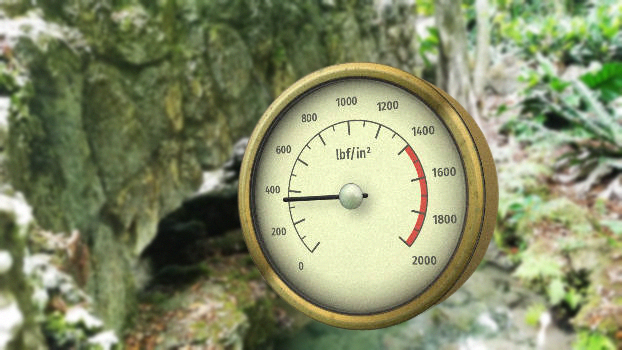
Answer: {"value": 350, "unit": "psi"}
